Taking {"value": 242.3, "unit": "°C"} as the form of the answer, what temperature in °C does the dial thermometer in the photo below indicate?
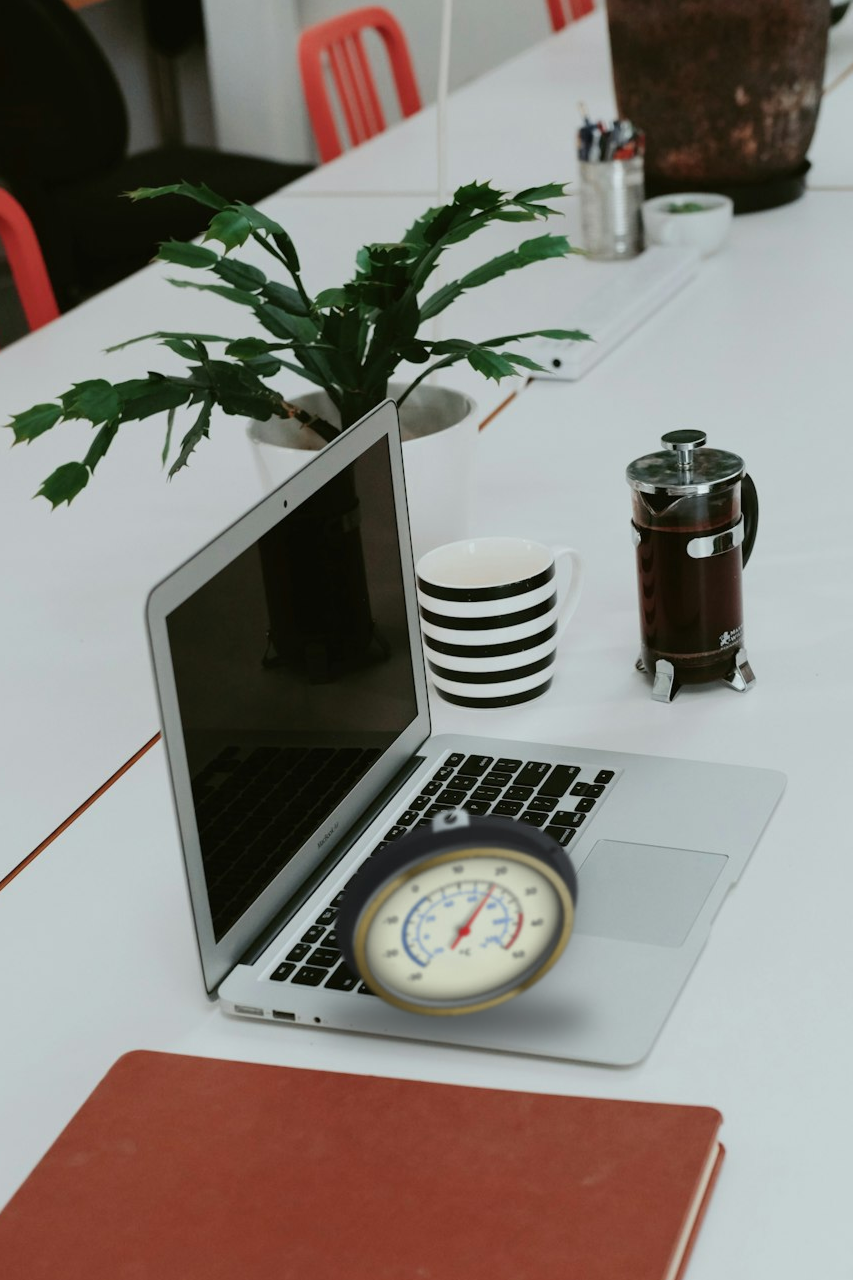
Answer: {"value": 20, "unit": "°C"}
